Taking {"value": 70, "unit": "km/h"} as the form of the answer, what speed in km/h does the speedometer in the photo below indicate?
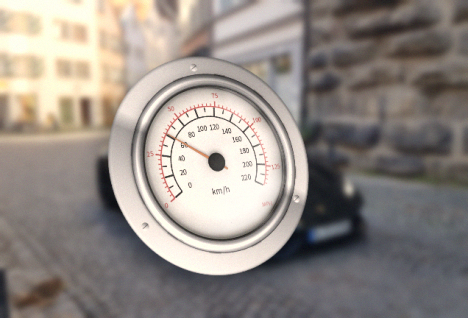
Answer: {"value": 60, "unit": "km/h"}
